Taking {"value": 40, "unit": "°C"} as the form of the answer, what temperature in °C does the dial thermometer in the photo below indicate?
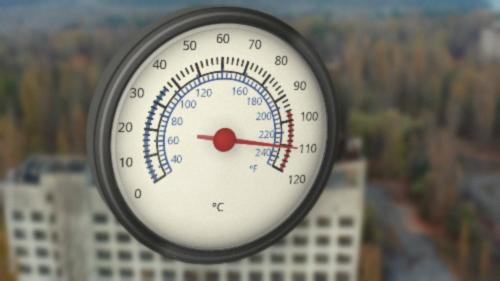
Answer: {"value": 110, "unit": "°C"}
